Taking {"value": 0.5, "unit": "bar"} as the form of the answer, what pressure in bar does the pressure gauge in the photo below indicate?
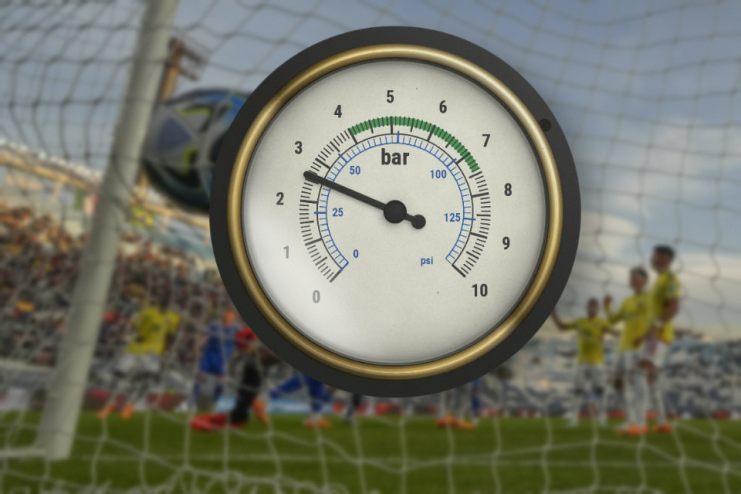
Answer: {"value": 2.6, "unit": "bar"}
